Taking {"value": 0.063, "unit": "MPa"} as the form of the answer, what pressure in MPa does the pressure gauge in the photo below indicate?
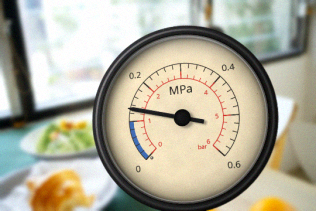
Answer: {"value": 0.13, "unit": "MPa"}
